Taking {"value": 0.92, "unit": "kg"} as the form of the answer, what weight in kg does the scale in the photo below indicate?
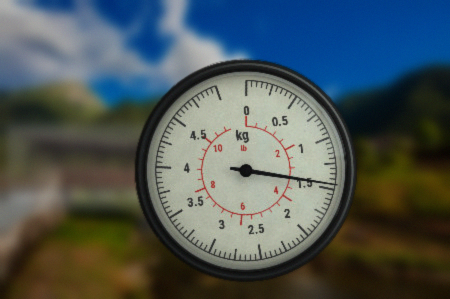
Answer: {"value": 1.45, "unit": "kg"}
